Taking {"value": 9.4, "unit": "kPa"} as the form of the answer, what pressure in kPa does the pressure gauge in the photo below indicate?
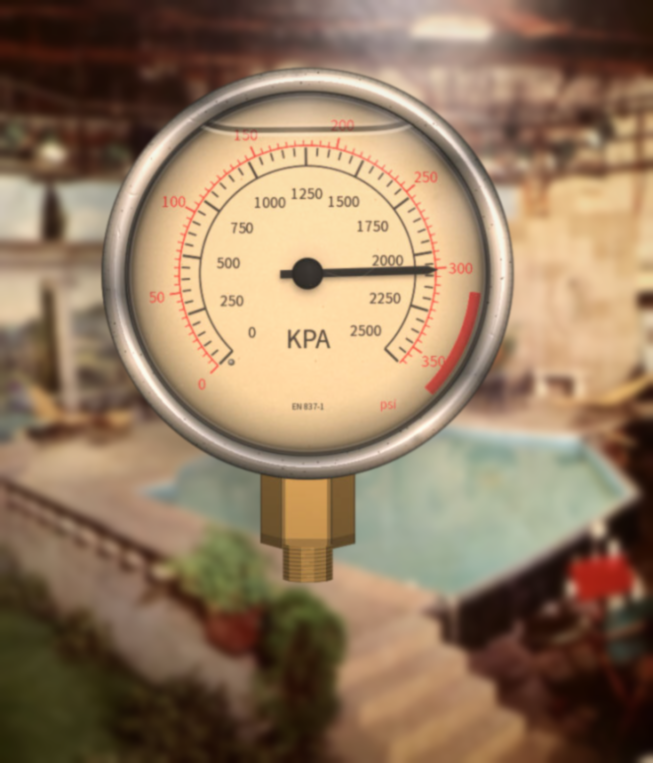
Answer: {"value": 2075, "unit": "kPa"}
